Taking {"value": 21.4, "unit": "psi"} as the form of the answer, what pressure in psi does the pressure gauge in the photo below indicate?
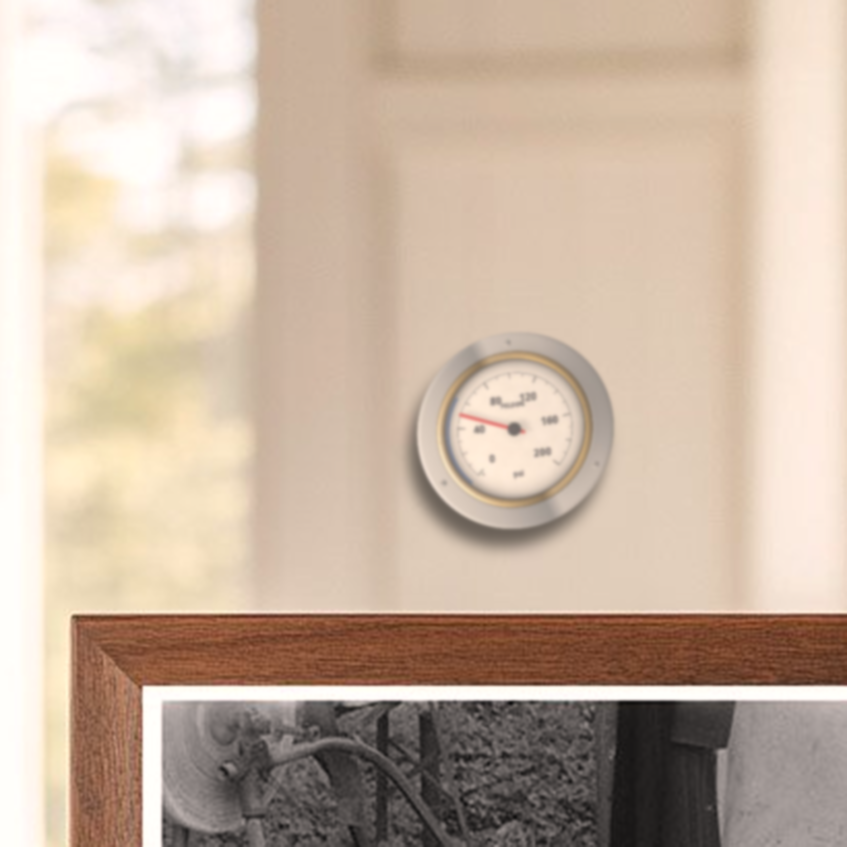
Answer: {"value": 50, "unit": "psi"}
